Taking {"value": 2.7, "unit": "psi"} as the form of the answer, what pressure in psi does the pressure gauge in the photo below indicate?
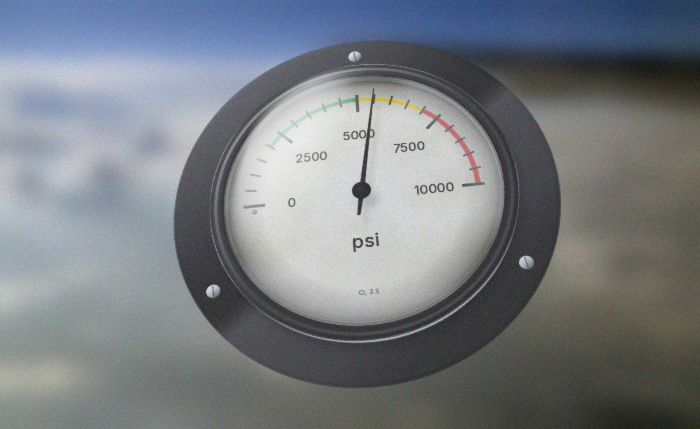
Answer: {"value": 5500, "unit": "psi"}
